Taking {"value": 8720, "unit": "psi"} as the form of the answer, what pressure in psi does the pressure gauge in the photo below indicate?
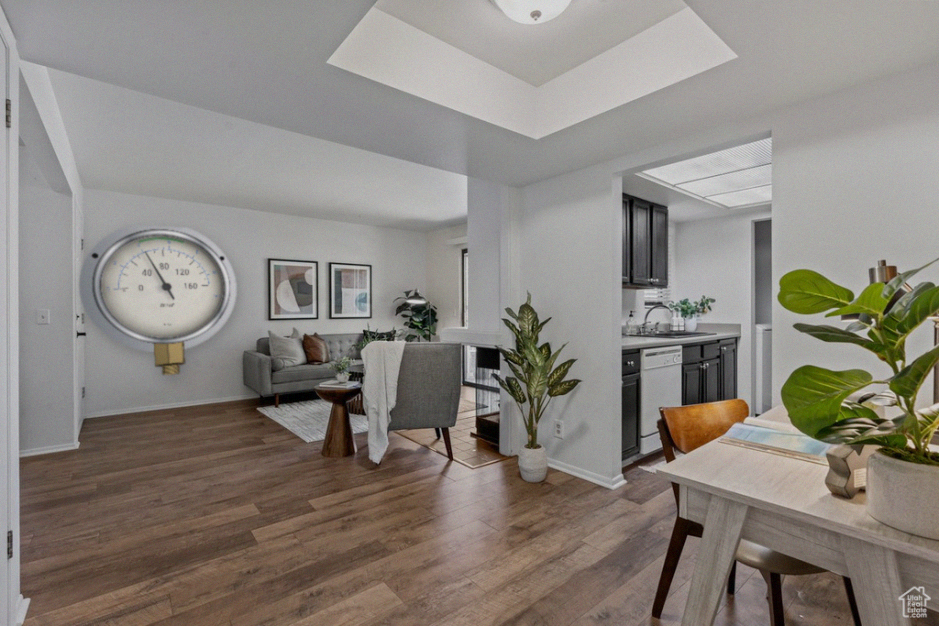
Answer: {"value": 60, "unit": "psi"}
